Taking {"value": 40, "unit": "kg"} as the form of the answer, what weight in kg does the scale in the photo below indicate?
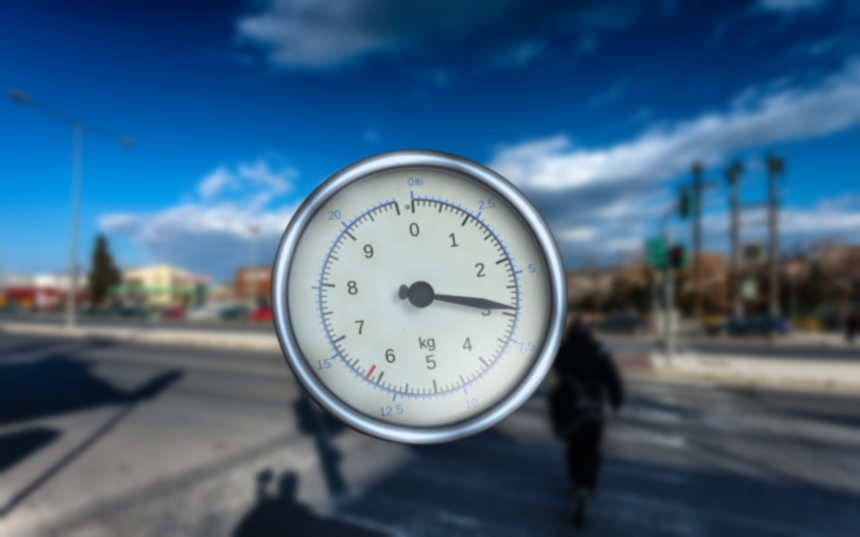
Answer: {"value": 2.9, "unit": "kg"}
